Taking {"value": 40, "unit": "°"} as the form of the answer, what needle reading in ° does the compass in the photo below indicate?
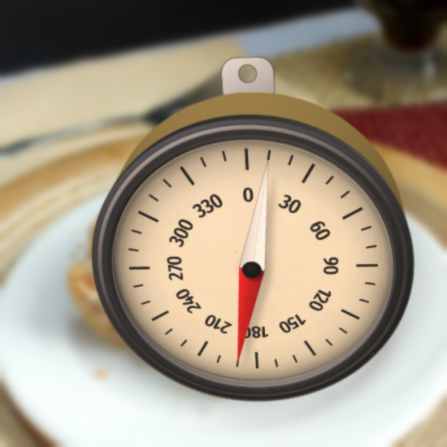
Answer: {"value": 190, "unit": "°"}
